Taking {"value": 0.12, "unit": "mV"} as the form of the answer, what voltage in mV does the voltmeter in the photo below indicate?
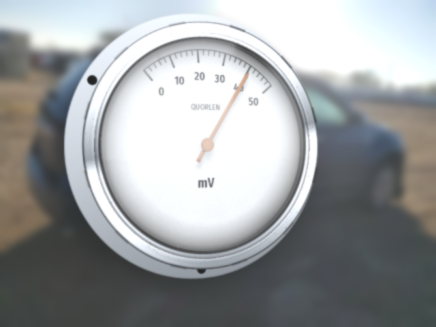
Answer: {"value": 40, "unit": "mV"}
